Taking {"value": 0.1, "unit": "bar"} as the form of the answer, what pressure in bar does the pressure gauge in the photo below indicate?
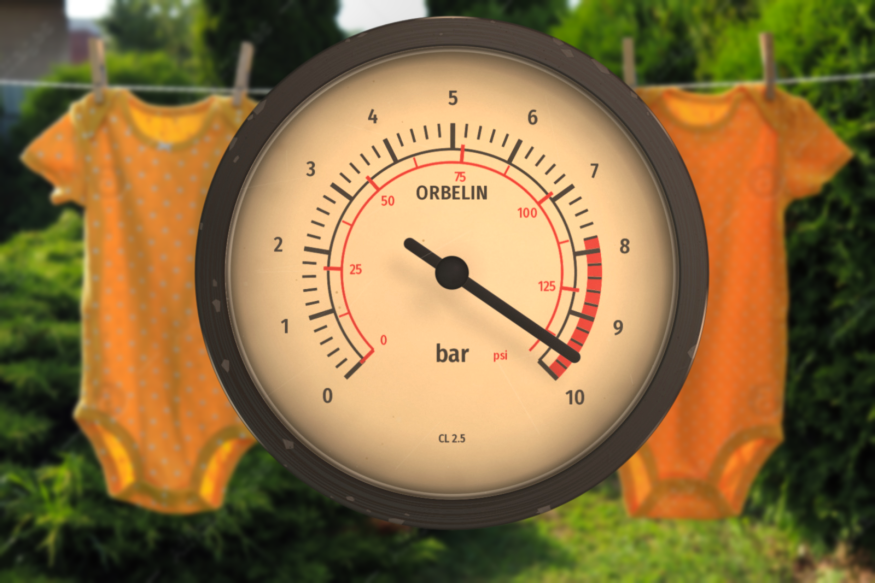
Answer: {"value": 9.6, "unit": "bar"}
